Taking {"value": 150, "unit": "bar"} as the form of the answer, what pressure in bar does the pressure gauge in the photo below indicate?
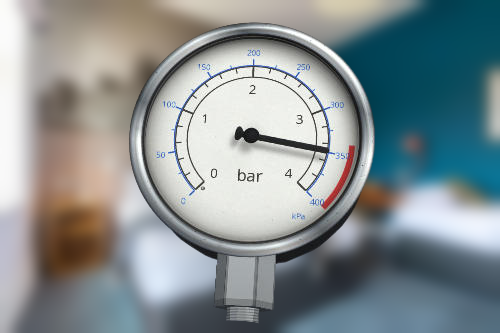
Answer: {"value": 3.5, "unit": "bar"}
